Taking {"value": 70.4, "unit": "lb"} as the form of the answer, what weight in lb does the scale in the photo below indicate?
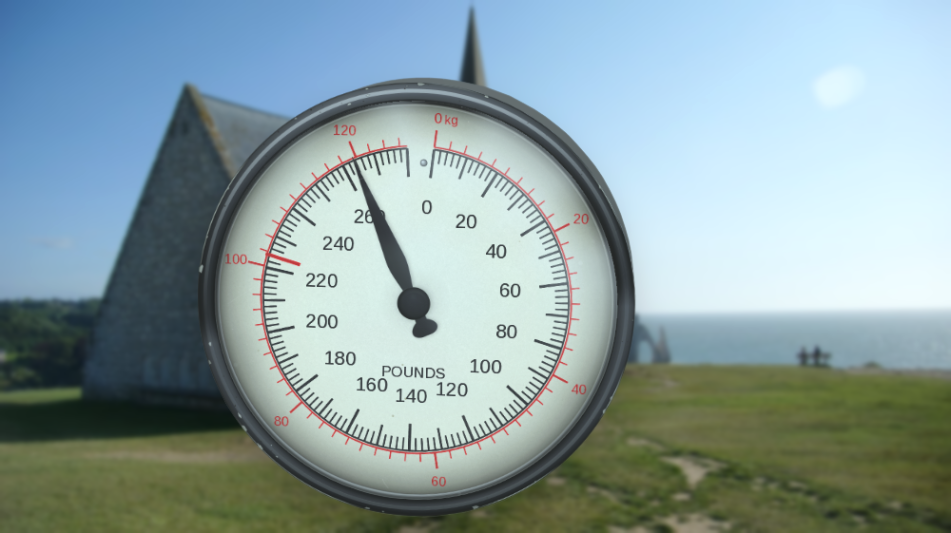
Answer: {"value": 264, "unit": "lb"}
